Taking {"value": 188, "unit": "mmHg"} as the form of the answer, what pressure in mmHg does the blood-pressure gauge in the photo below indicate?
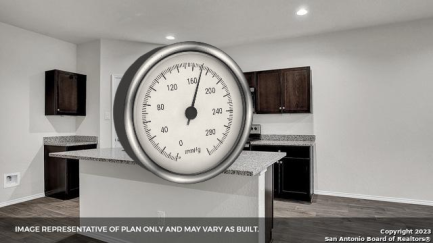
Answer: {"value": 170, "unit": "mmHg"}
